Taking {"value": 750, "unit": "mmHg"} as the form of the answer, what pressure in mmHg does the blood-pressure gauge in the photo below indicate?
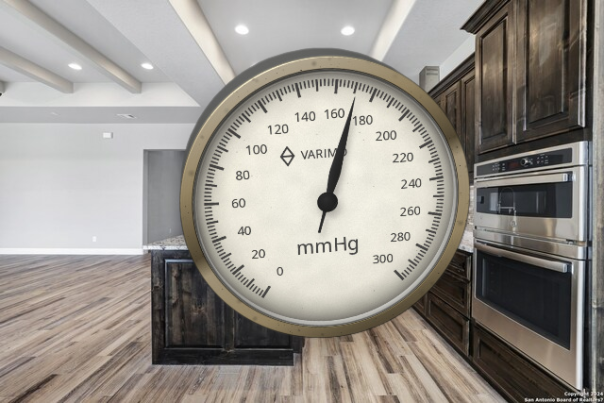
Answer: {"value": 170, "unit": "mmHg"}
